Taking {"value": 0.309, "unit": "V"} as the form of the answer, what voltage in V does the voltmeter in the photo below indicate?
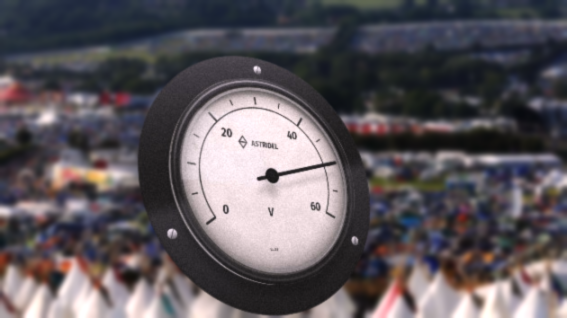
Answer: {"value": 50, "unit": "V"}
